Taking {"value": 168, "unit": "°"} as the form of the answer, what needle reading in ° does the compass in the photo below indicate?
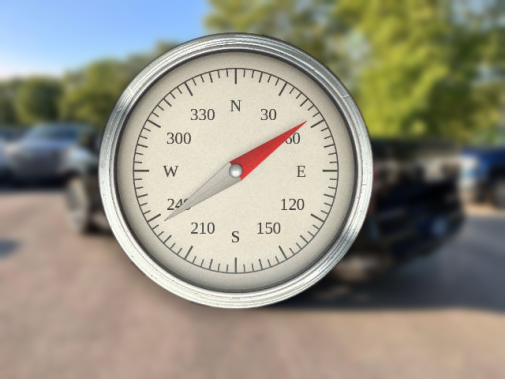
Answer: {"value": 55, "unit": "°"}
